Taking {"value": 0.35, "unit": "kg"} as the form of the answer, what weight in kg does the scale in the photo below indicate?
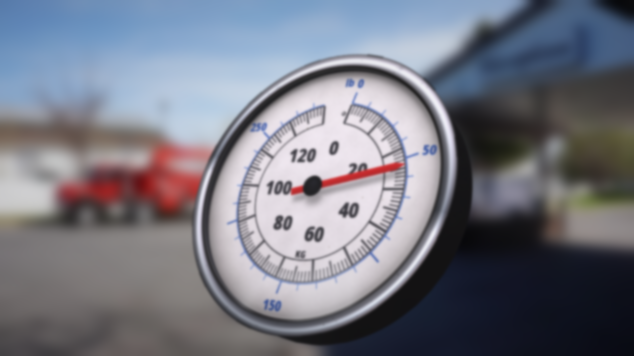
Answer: {"value": 25, "unit": "kg"}
